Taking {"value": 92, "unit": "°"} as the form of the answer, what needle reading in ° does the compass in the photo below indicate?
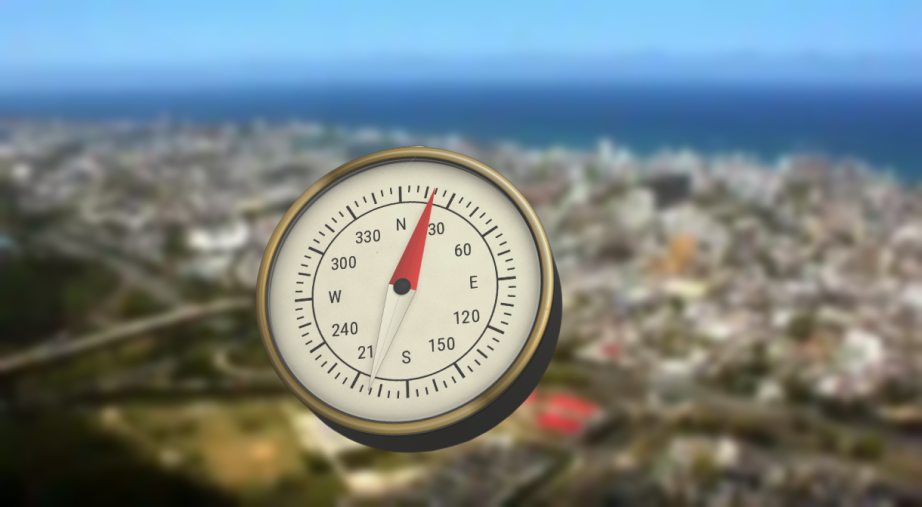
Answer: {"value": 20, "unit": "°"}
